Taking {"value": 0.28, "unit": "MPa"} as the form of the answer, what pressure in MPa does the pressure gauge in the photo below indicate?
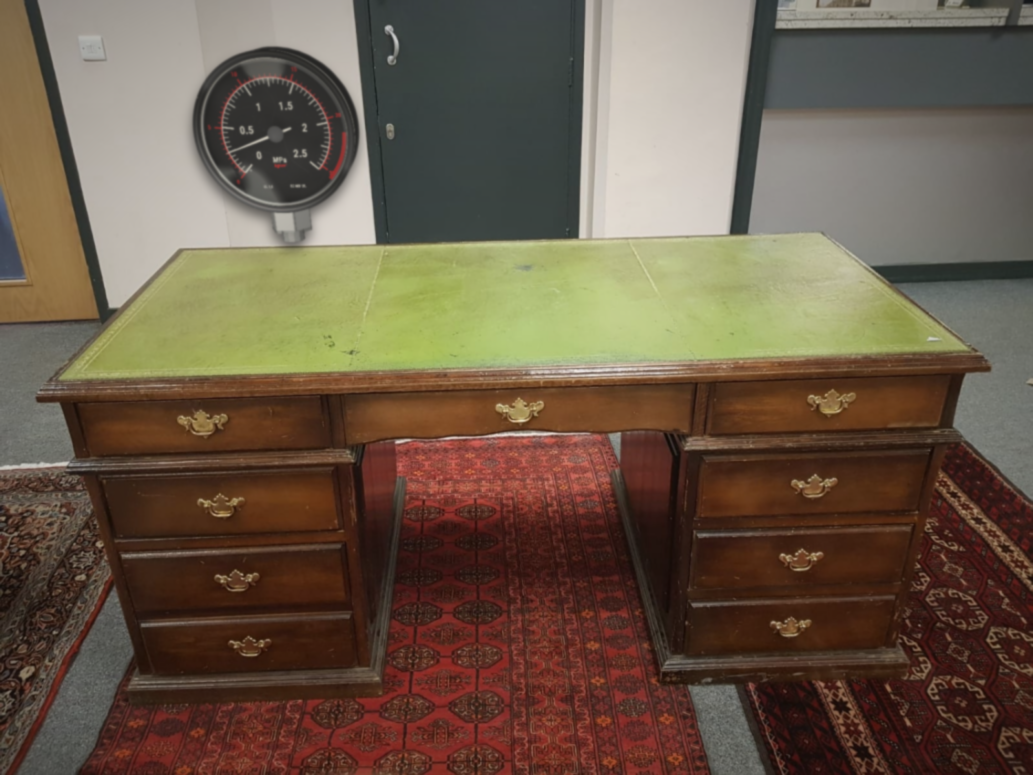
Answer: {"value": 0.25, "unit": "MPa"}
